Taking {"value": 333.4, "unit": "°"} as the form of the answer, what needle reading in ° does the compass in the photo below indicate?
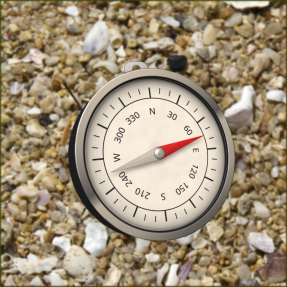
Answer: {"value": 75, "unit": "°"}
